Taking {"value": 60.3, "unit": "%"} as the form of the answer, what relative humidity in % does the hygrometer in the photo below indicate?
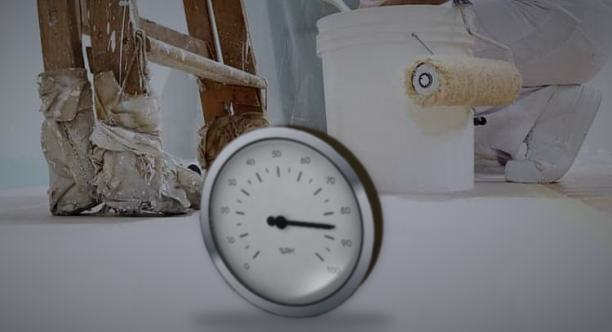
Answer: {"value": 85, "unit": "%"}
